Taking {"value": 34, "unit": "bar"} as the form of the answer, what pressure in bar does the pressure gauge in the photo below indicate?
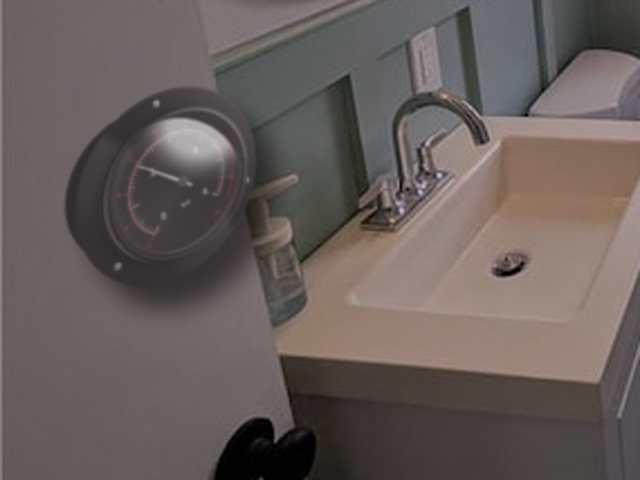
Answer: {"value": 2, "unit": "bar"}
